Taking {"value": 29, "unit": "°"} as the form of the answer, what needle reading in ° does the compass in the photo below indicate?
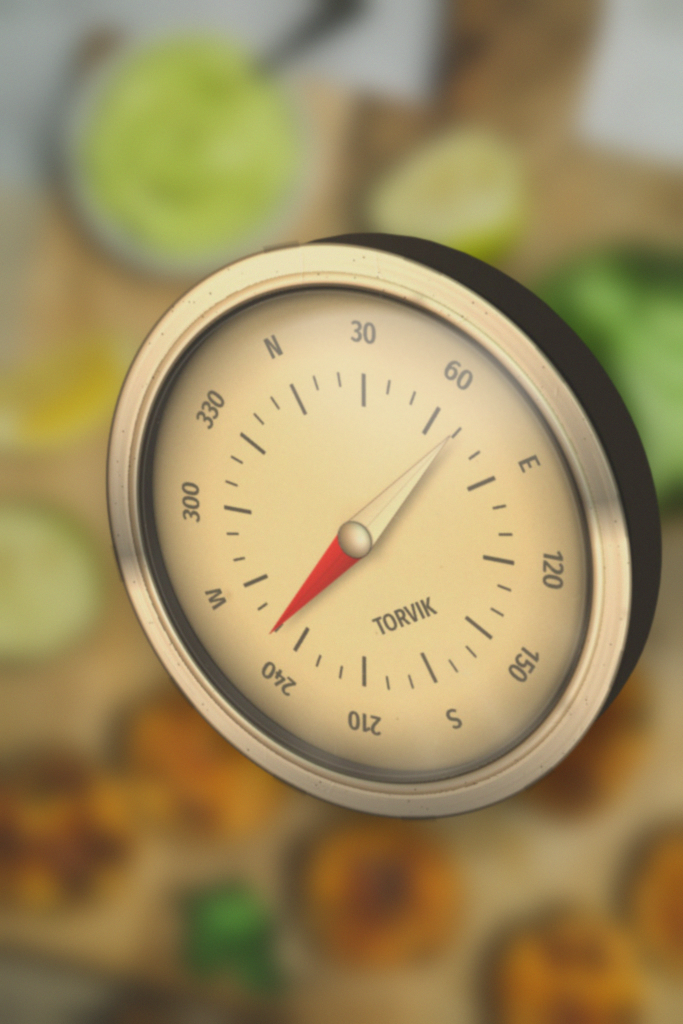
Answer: {"value": 250, "unit": "°"}
